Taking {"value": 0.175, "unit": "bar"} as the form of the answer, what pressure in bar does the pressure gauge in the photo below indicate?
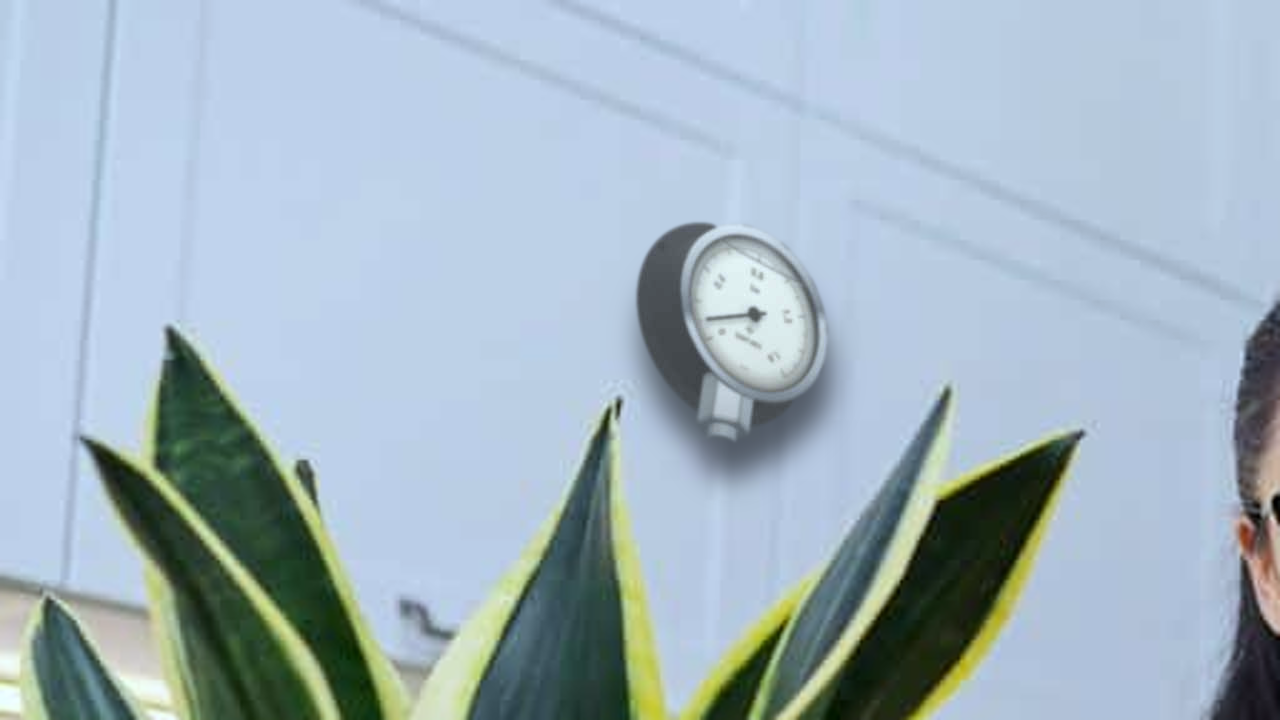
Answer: {"value": 0.1, "unit": "bar"}
